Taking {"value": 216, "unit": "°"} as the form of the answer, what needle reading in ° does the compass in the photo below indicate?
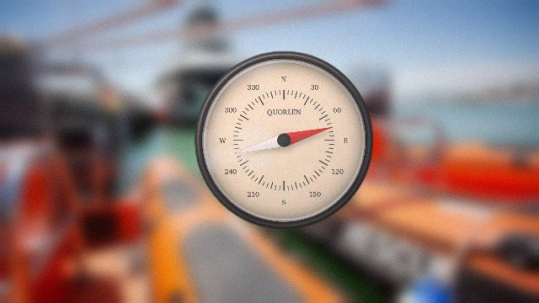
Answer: {"value": 75, "unit": "°"}
